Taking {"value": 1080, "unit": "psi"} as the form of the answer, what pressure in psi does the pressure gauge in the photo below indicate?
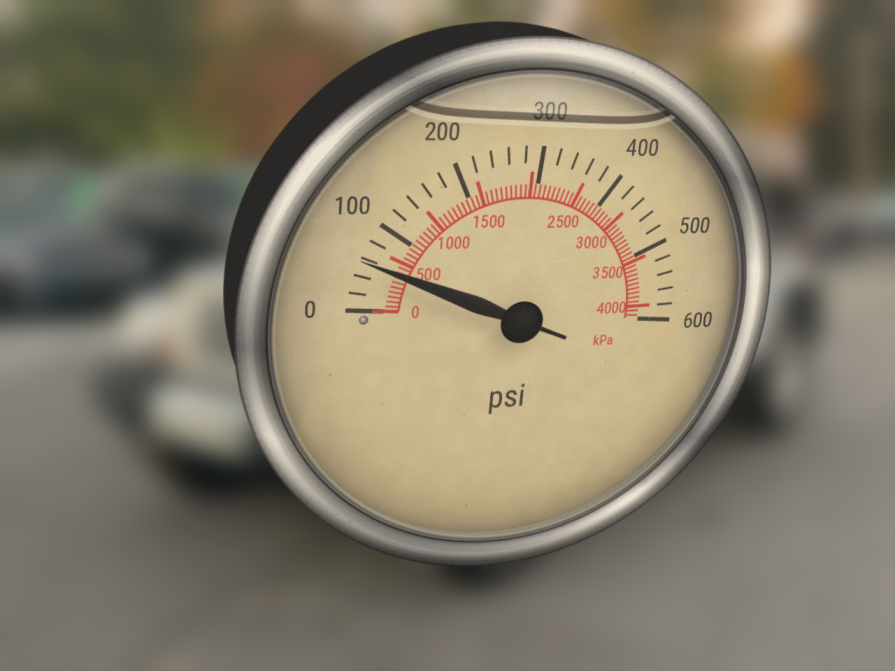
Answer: {"value": 60, "unit": "psi"}
